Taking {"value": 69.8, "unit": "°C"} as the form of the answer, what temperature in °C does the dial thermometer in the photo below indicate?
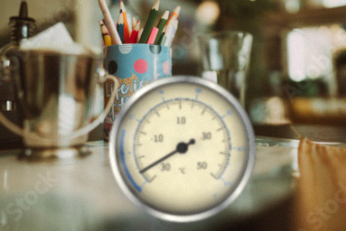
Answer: {"value": -25, "unit": "°C"}
